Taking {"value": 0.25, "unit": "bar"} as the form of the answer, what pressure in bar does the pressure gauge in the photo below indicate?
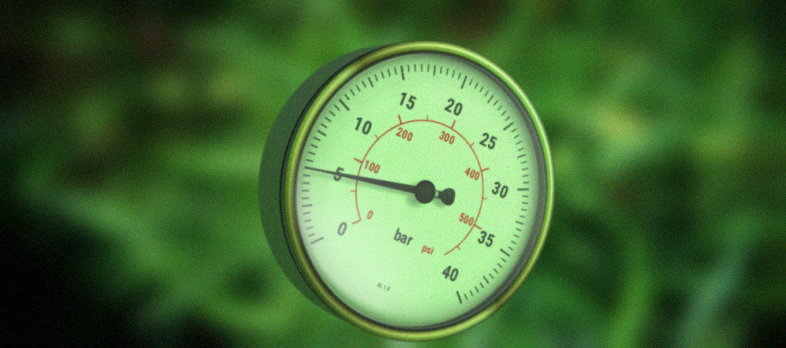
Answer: {"value": 5, "unit": "bar"}
